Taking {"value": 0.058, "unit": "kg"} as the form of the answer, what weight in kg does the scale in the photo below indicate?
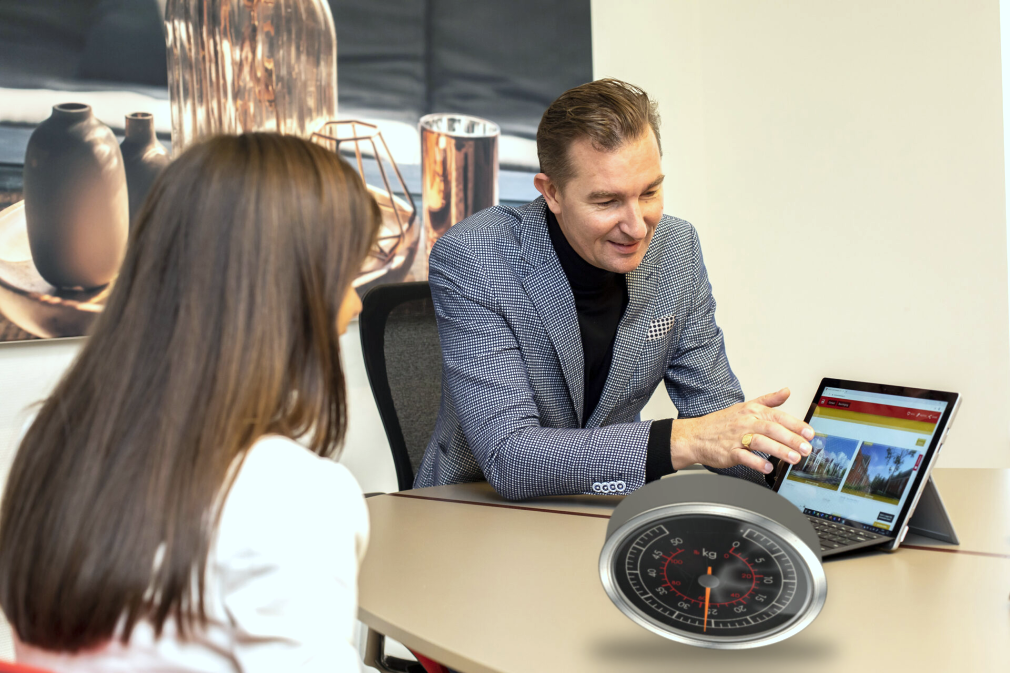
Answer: {"value": 26, "unit": "kg"}
